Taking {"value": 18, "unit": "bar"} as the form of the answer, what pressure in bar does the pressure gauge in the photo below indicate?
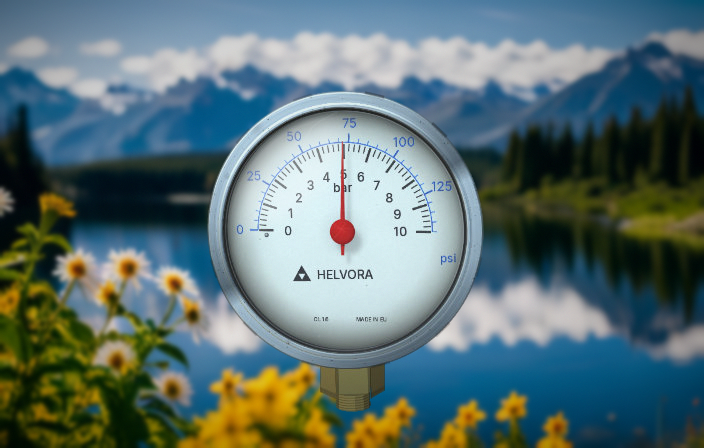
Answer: {"value": 5, "unit": "bar"}
